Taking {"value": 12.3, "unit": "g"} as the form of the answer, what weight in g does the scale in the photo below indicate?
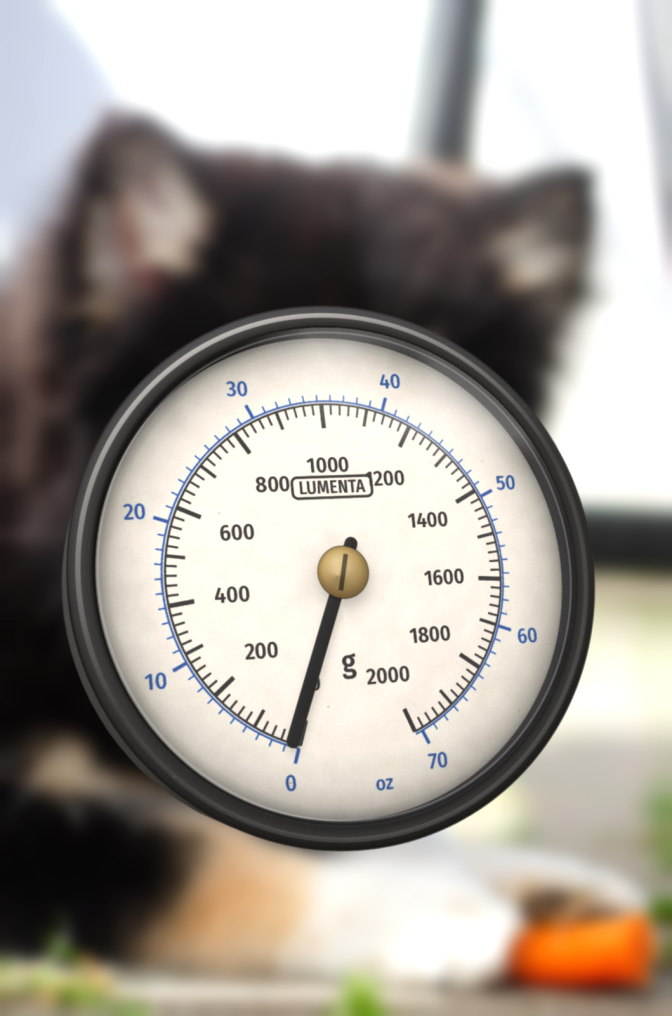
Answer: {"value": 20, "unit": "g"}
